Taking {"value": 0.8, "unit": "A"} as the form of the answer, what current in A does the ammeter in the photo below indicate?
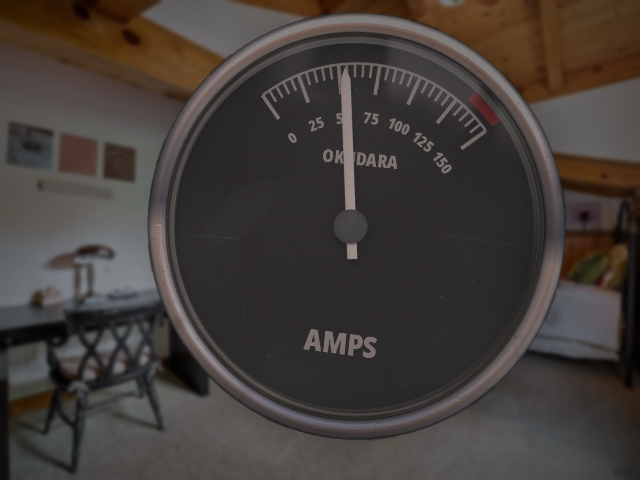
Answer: {"value": 55, "unit": "A"}
